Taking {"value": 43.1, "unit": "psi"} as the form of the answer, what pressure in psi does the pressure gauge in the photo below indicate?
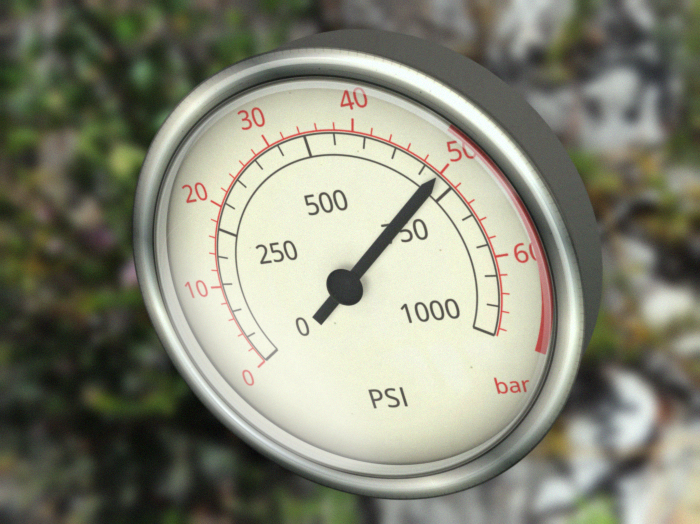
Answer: {"value": 725, "unit": "psi"}
